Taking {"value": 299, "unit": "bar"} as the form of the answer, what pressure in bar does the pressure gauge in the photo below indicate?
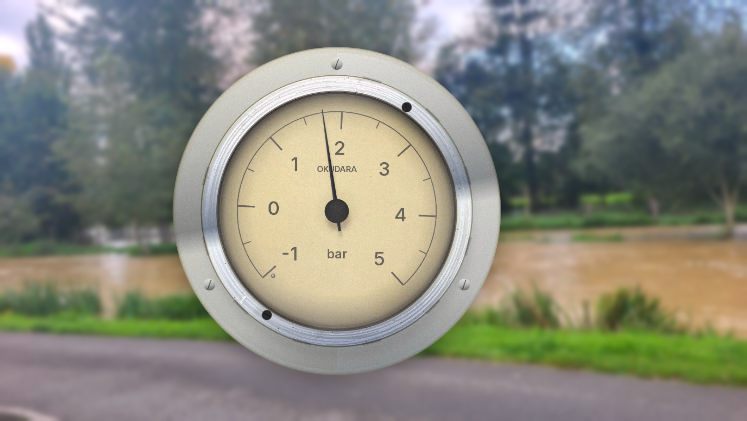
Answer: {"value": 1.75, "unit": "bar"}
